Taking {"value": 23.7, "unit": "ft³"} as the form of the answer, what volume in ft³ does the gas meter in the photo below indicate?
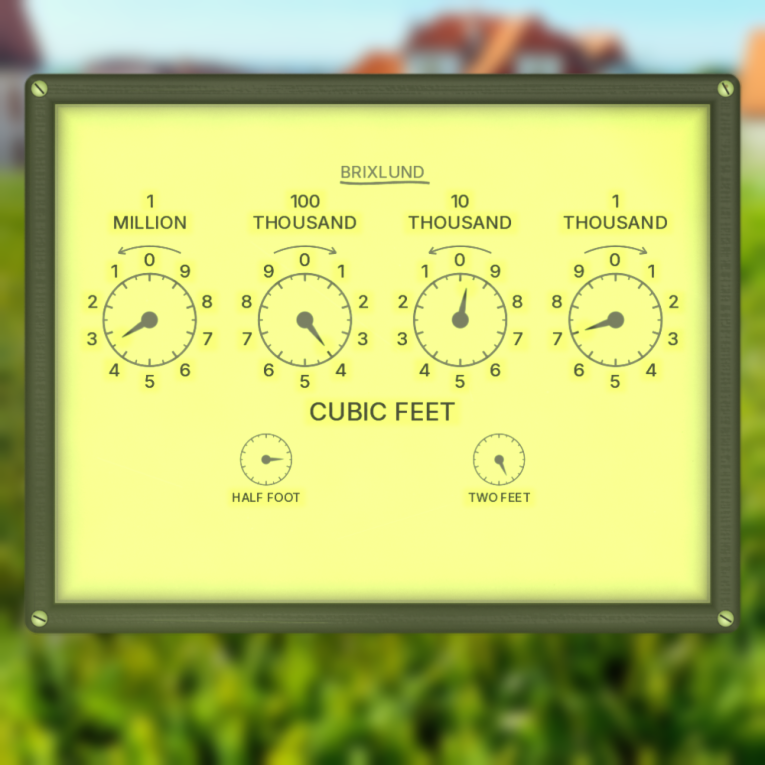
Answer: {"value": 339700, "unit": "ft³"}
